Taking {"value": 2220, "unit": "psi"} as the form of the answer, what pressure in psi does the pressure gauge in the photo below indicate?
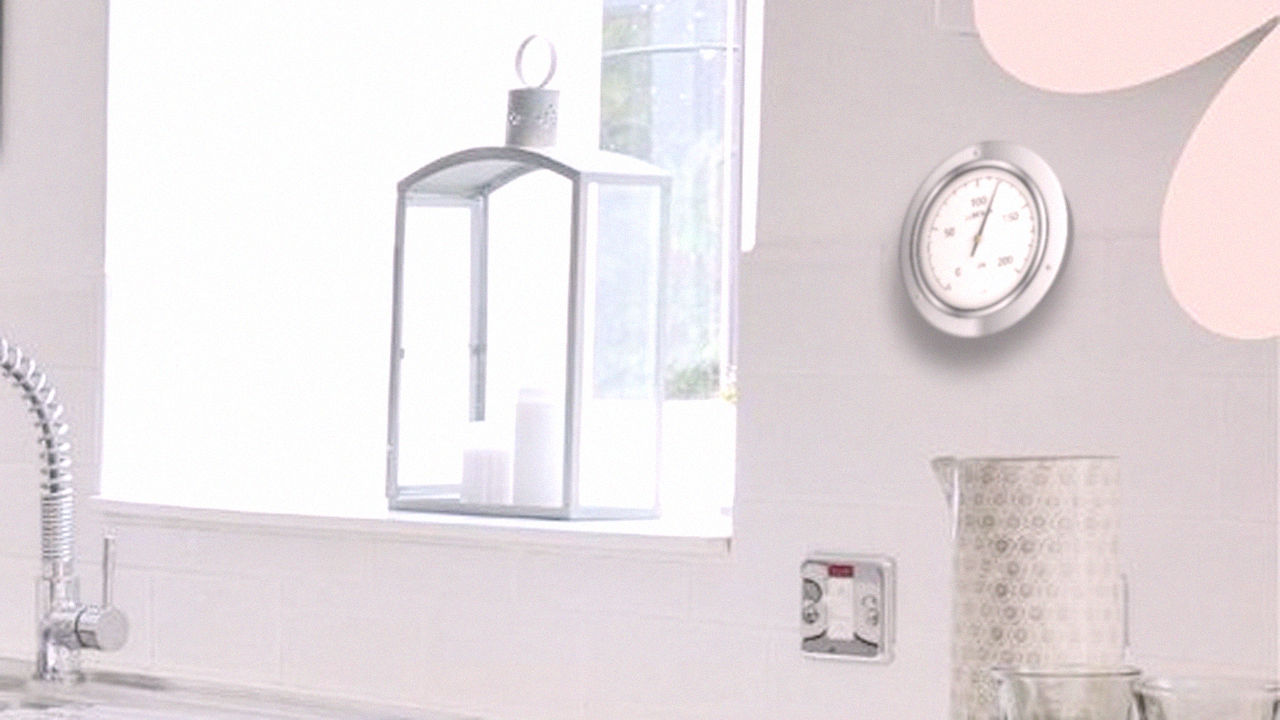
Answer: {"value": 120, "unit": "psi"}
